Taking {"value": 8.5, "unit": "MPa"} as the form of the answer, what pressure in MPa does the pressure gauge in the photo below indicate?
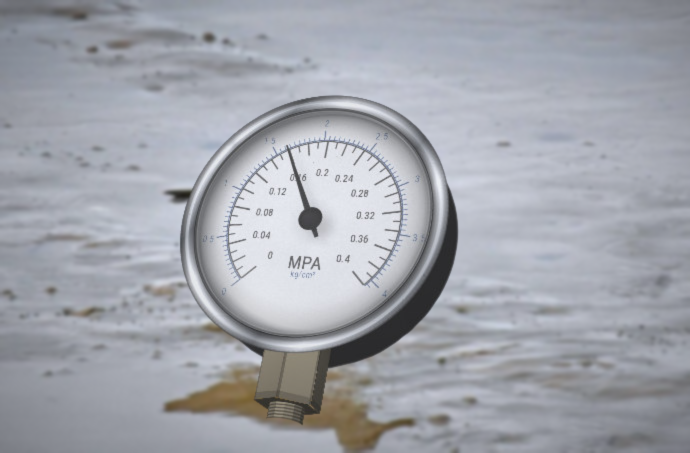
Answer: {"value": 0.16, "unit": "MPa"}
